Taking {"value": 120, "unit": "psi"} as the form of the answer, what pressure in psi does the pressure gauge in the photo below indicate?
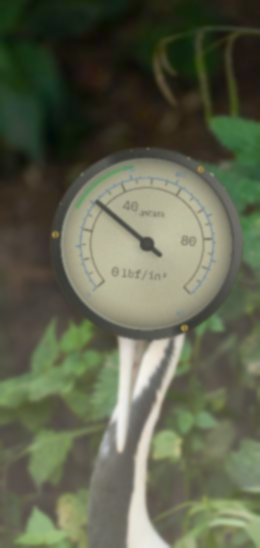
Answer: {"value": 30, "unit": "psi"}
